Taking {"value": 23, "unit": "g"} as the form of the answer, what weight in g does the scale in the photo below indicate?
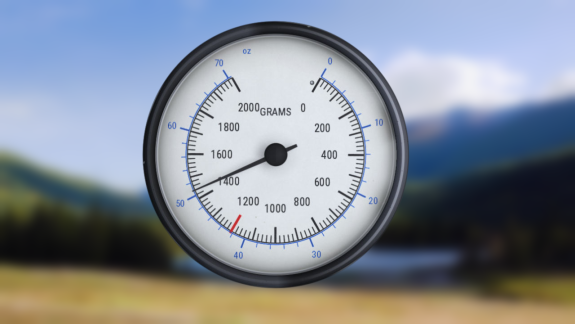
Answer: {"value": 1440, "unit": "g"}
